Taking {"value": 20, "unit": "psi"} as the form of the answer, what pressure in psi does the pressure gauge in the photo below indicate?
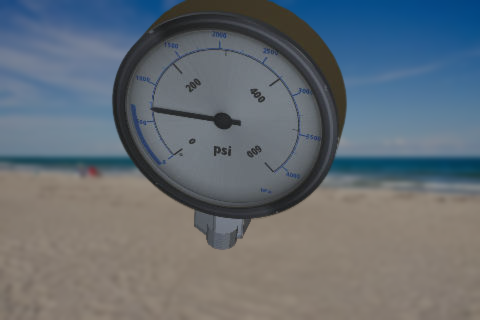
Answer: {"value": 100, "unit": "psi"}
